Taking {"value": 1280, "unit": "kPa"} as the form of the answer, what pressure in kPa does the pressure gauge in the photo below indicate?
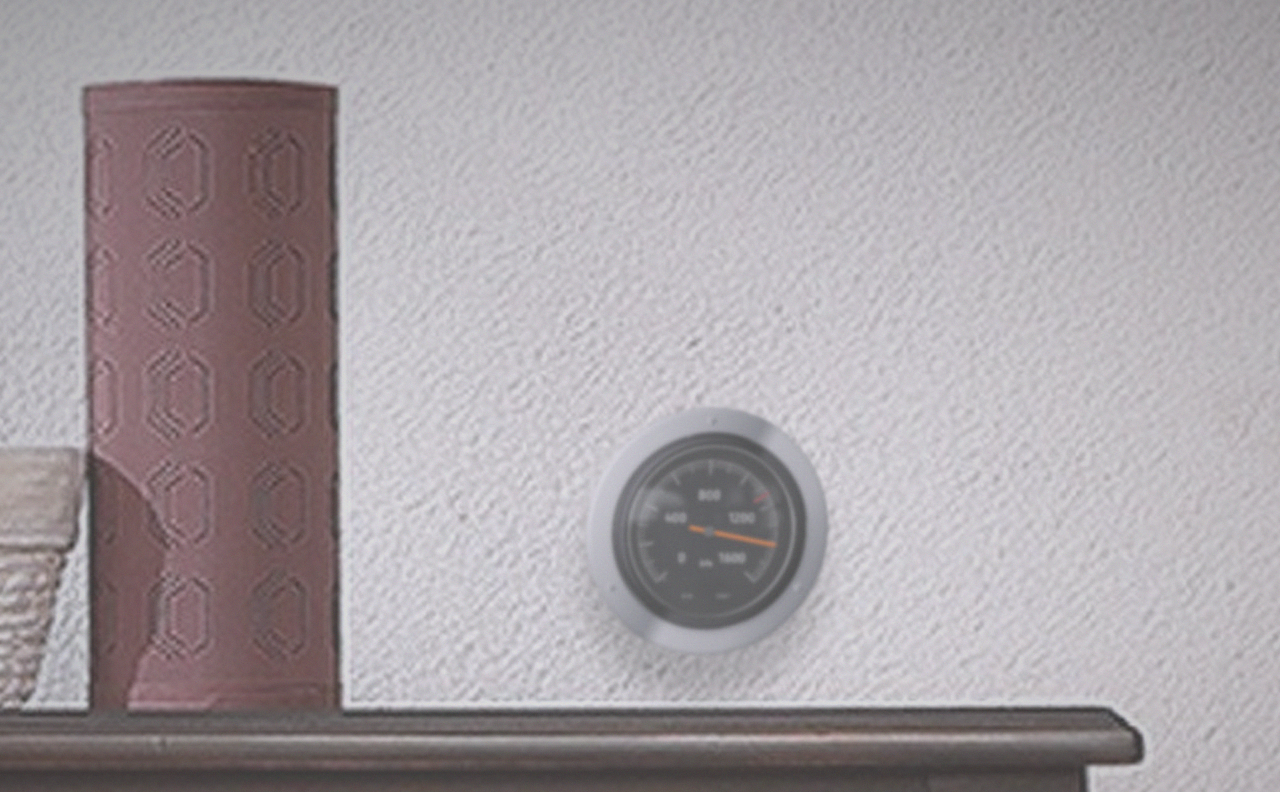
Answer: {"value": 1400, "unit": "kPa"}
